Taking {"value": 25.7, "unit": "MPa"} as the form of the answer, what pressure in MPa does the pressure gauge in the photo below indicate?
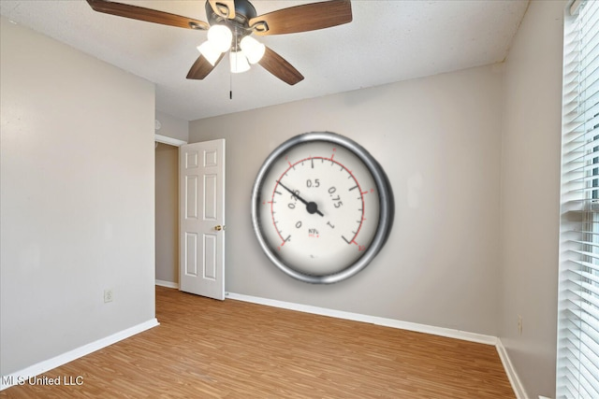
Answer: {"value": 0.3, "unit": "MPa"}
